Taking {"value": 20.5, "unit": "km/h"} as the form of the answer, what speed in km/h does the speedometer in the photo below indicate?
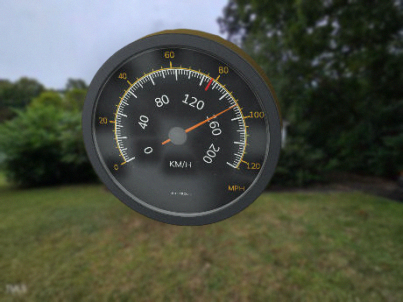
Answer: {"value": 150, "unit": "km/h"}
